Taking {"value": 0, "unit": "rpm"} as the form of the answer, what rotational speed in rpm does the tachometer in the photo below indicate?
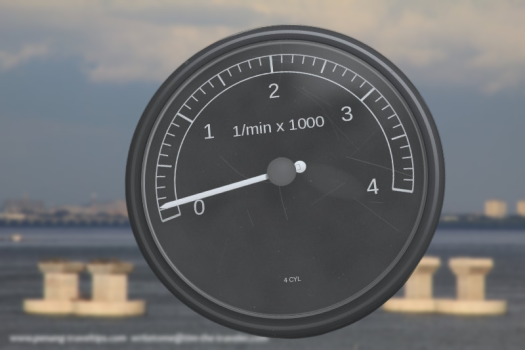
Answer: {"value": 100, "unit": "rpm"}
